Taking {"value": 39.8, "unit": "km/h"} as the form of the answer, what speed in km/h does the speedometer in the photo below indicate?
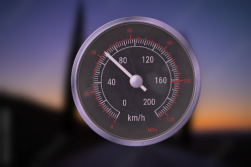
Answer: {"value": 70, "unit": "km/h"}
